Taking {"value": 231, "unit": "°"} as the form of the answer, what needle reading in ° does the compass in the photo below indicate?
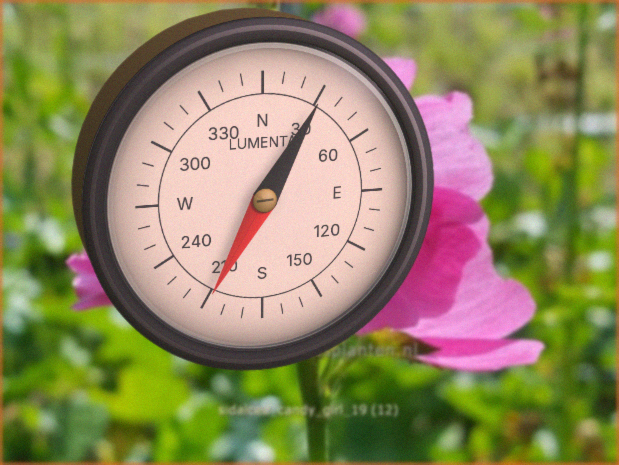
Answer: {"value": 210, "unit": "°"}
